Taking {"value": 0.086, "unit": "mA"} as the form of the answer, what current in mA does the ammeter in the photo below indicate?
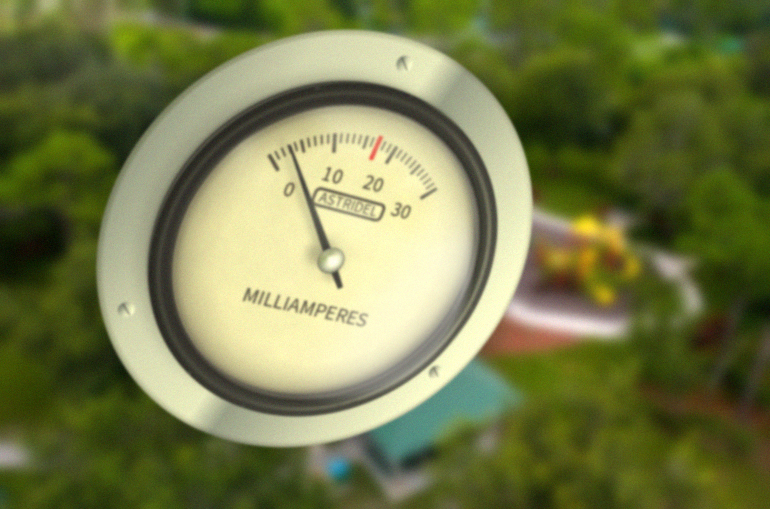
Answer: {"value": 3, "unit": "mA"}
